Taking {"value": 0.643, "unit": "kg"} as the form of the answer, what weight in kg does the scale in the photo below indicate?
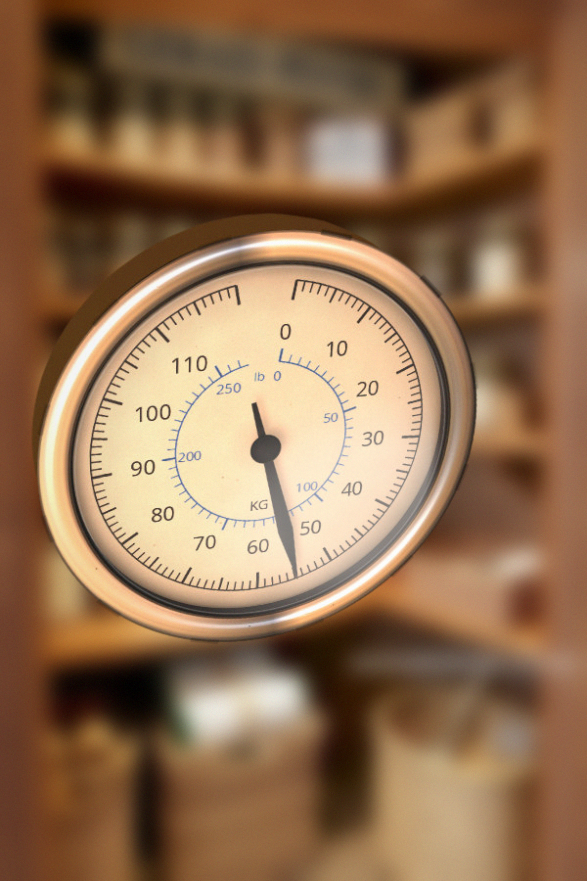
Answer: {"value": 55, "unit": "kg"}
